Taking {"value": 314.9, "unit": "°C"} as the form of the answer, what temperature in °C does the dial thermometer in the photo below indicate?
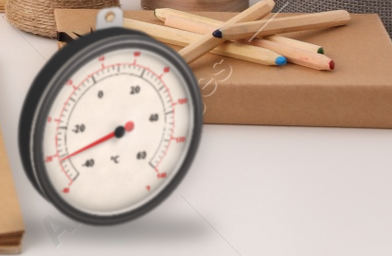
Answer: {"value": -30, "unit": "°C"}
